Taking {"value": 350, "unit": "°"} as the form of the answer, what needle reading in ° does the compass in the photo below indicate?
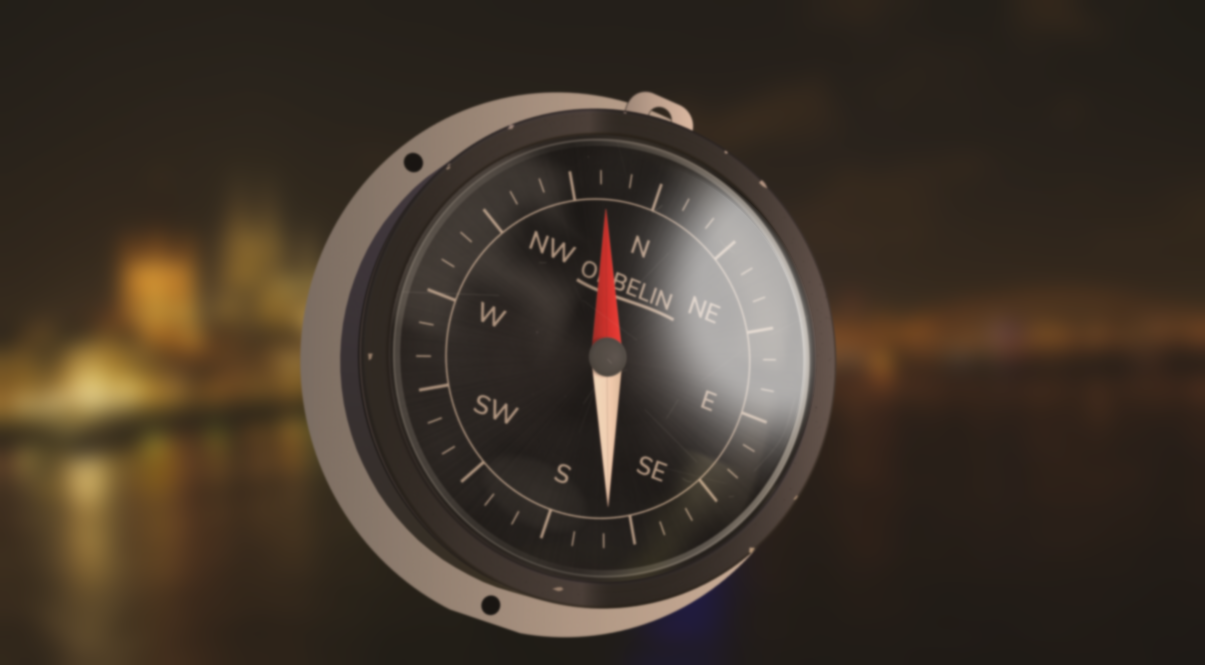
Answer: {"value": 340, "unit": "°"}
